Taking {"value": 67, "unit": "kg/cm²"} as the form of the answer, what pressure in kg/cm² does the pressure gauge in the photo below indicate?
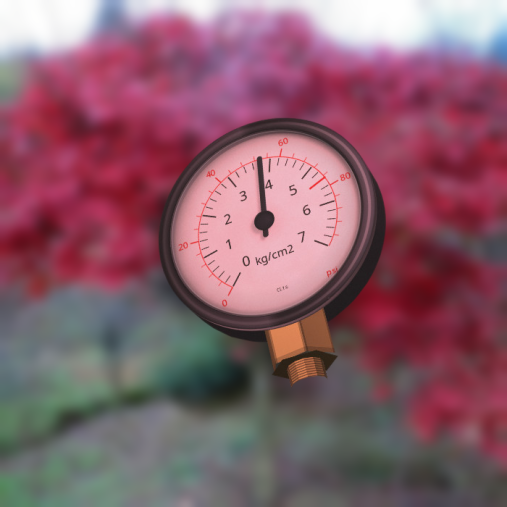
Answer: {"value": 3.8, "unit": "kg/cm²"}
